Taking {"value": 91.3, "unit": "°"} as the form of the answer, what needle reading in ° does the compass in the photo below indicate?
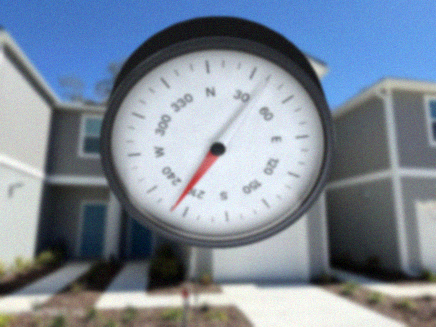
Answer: {"value": 220, "unit": "°"}
